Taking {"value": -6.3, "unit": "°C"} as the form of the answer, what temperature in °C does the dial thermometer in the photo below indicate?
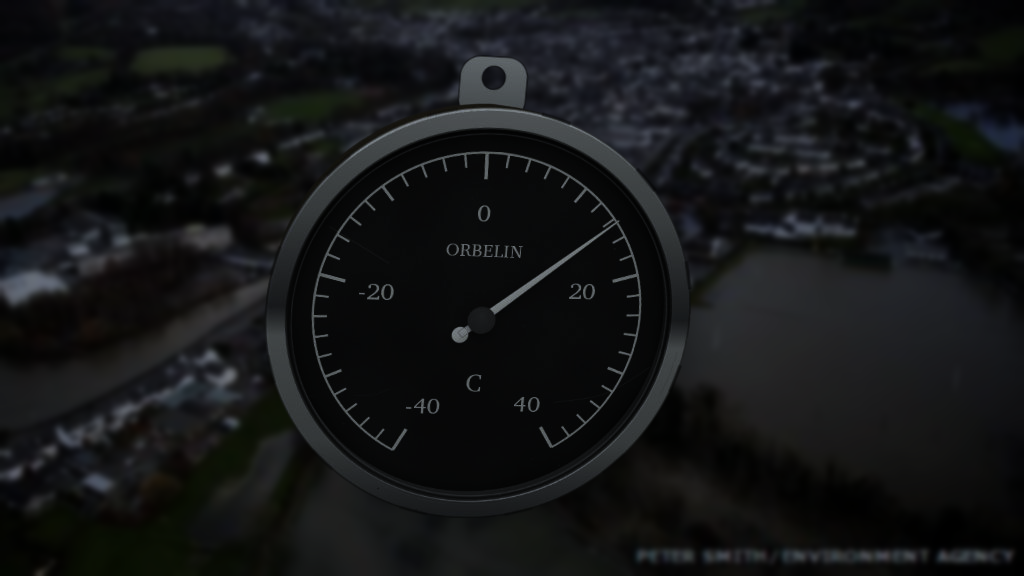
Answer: {"value": 14, "unit": "°C"}
